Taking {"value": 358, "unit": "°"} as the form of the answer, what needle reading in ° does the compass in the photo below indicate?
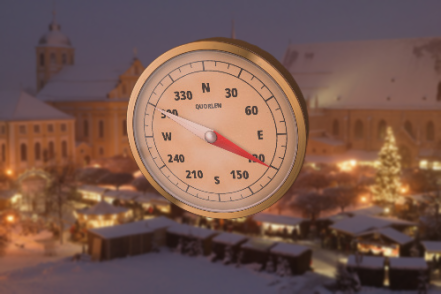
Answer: {"value": 120, "unit": "°"}
